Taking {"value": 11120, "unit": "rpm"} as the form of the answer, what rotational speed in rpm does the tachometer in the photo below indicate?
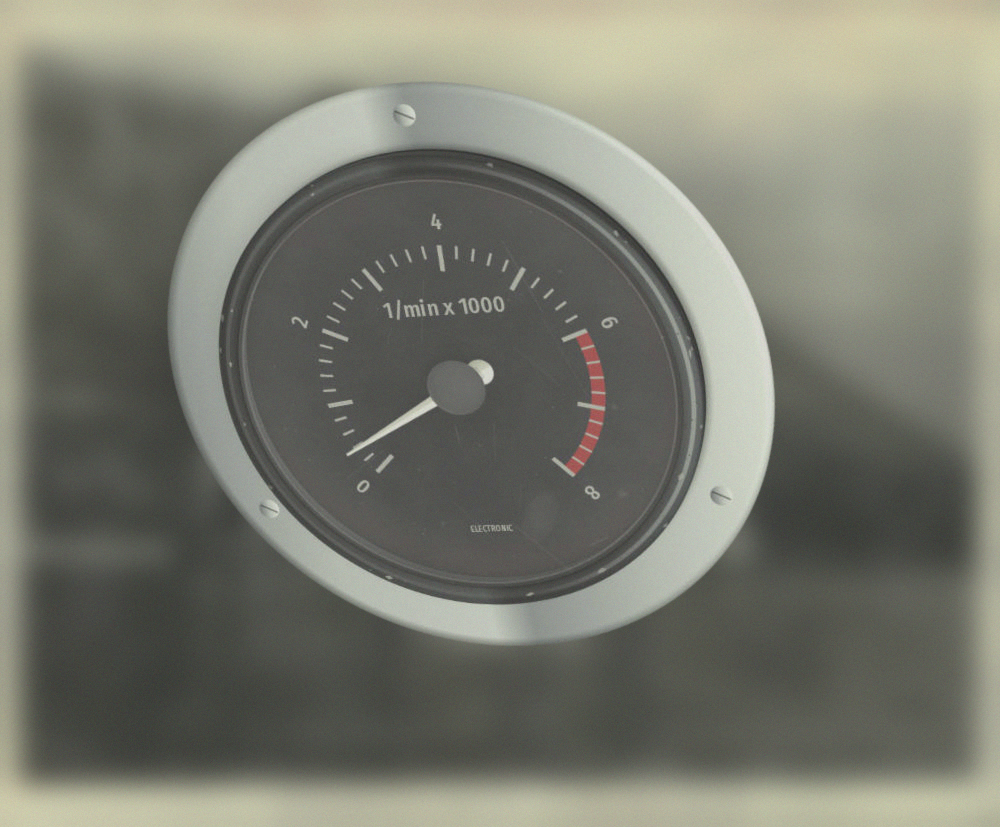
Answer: {"value": 400, "unit": "rpm"}
